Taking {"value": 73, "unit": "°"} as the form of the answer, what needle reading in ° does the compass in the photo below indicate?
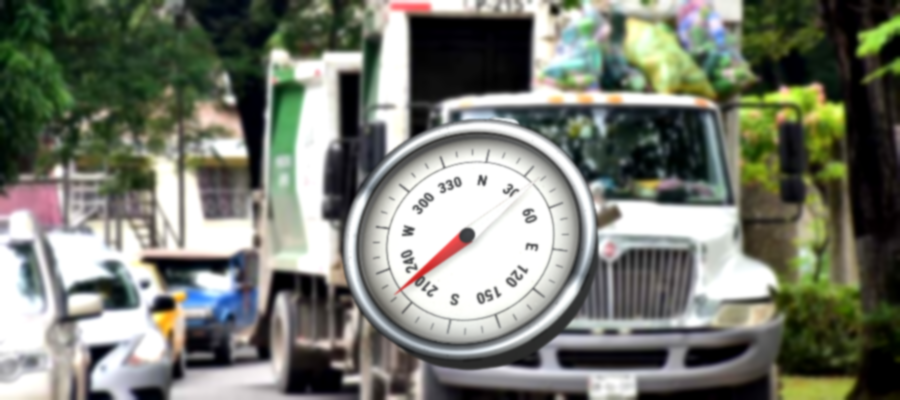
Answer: {"value": 220, "unit": "°"}
